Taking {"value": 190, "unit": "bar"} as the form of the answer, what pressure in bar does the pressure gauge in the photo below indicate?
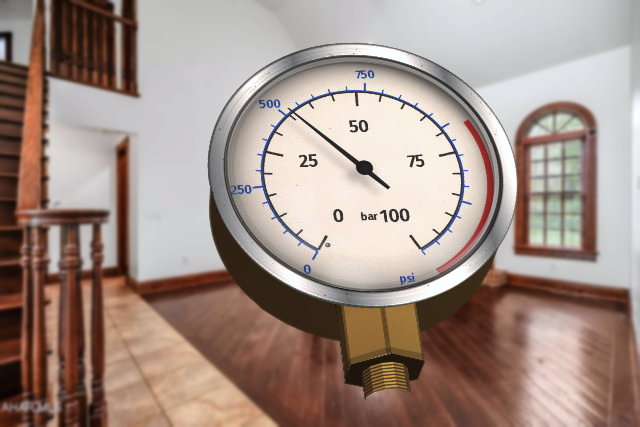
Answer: {"value": 35, "unit": "bar"}
